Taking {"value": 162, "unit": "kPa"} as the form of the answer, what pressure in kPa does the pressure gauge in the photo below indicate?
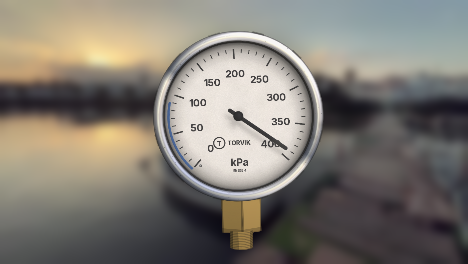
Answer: {"value": 390, "unit": "kPa"}
